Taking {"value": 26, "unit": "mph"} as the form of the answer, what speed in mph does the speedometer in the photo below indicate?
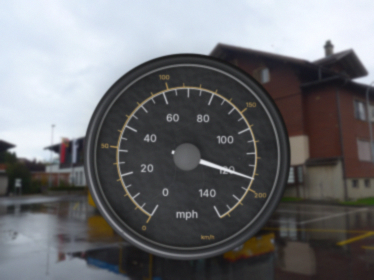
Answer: {"value": 120, "unit": "mph"}
